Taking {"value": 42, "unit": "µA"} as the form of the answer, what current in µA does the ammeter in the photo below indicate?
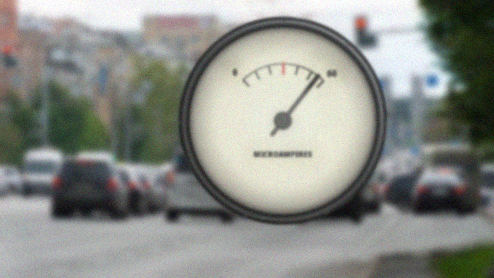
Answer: {"value": 55, "unit": "µA"}
